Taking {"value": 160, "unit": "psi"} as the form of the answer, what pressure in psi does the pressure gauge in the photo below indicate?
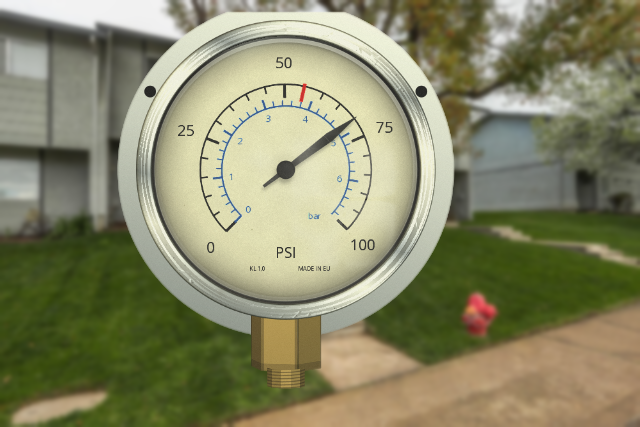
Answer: {"value": 70, "unit": "psi"}
